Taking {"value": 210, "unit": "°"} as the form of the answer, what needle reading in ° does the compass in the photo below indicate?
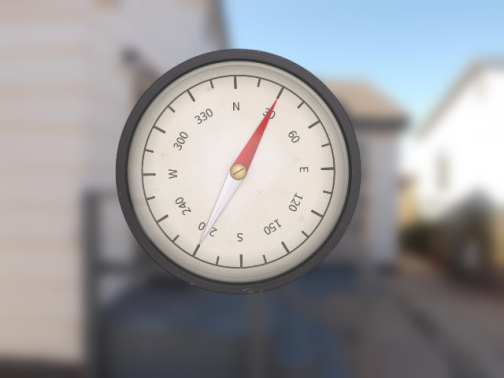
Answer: {"value": 30, "unit": "°"}
